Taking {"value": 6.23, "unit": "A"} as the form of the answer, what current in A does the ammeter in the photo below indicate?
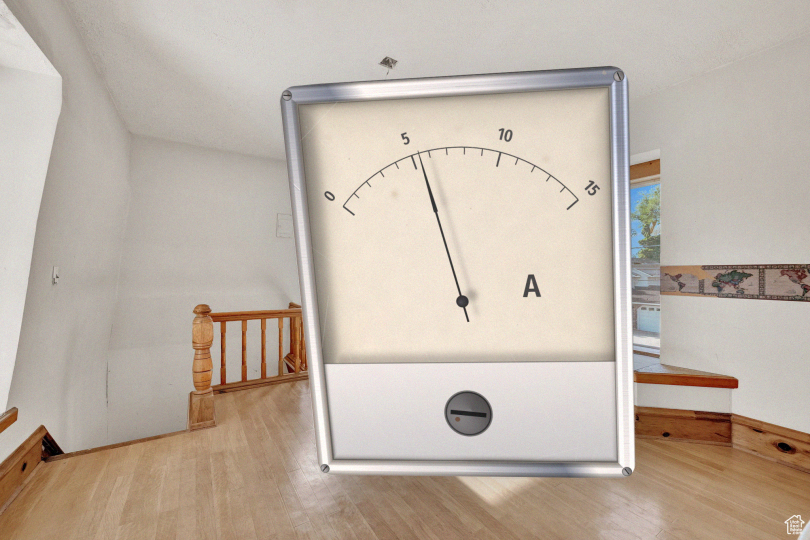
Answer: {"value": 5.5, "unit": "A"}
